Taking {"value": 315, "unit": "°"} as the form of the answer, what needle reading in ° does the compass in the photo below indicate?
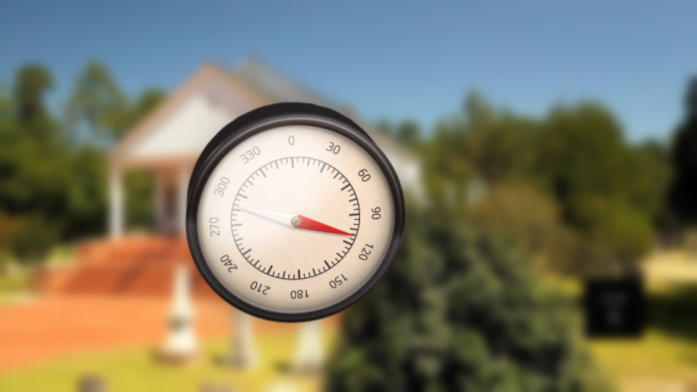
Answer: {"value": 110, "unit": "°"}
